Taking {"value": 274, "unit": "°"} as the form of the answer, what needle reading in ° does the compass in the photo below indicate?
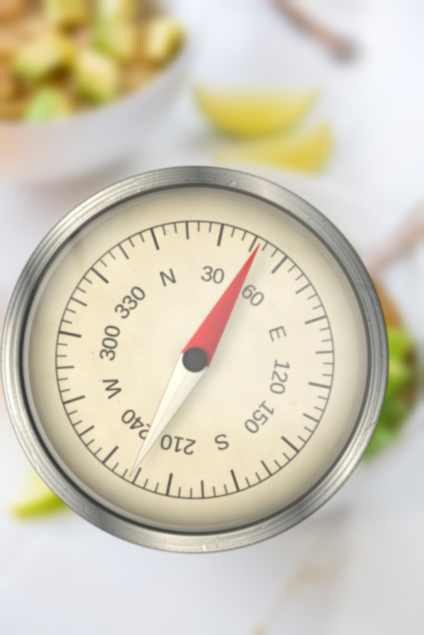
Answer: {"value": 47.5, "unit": "°"}
